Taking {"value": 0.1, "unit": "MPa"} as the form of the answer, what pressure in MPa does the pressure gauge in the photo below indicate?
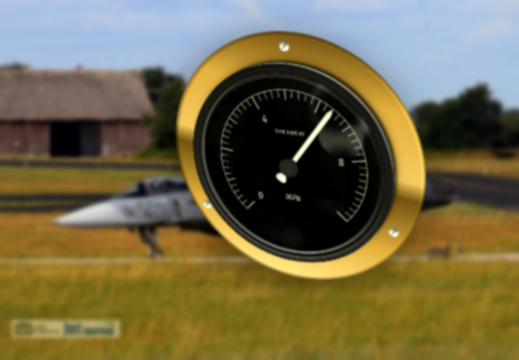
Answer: {"value": 6.4, "unit": "MPa"}
